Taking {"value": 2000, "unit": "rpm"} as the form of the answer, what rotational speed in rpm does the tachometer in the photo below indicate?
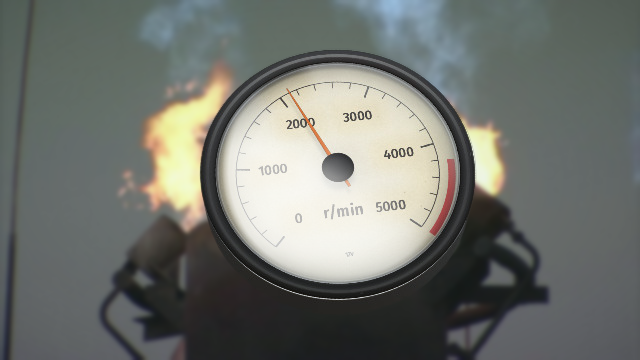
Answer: {"value": 2100, "unit": "rpm"}
